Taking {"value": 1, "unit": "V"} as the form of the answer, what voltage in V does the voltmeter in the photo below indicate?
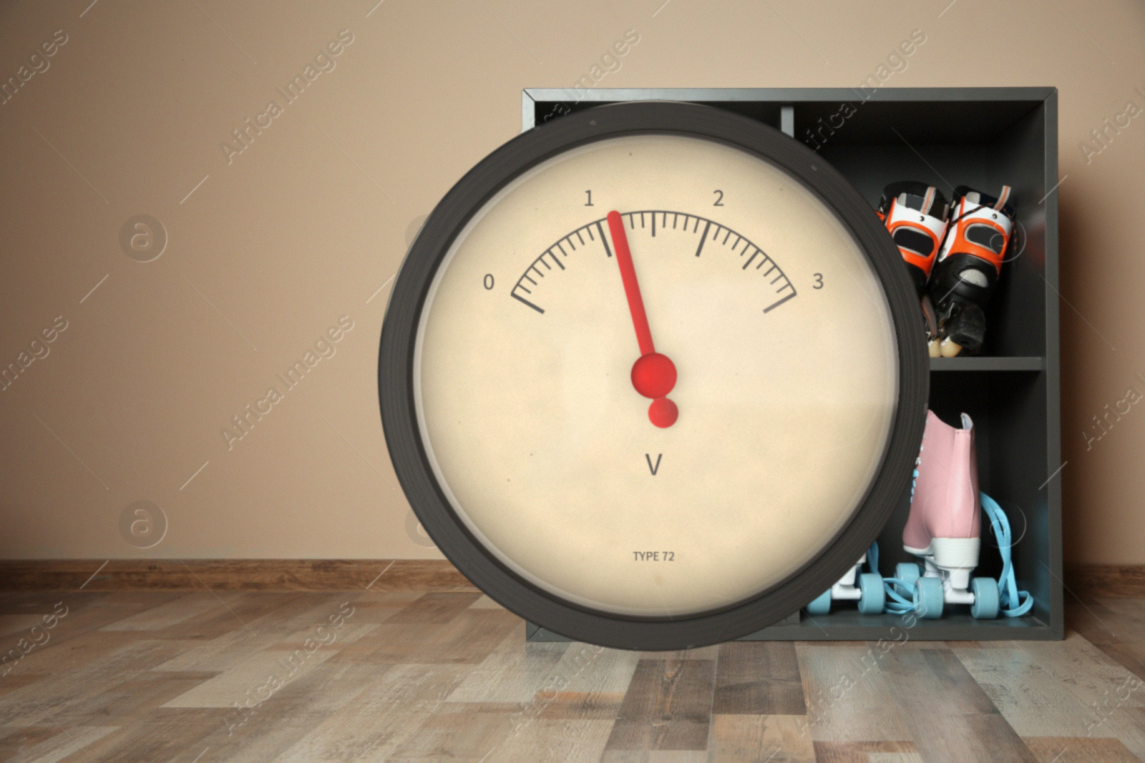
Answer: {"value": 1.15, "unit": "V"}
